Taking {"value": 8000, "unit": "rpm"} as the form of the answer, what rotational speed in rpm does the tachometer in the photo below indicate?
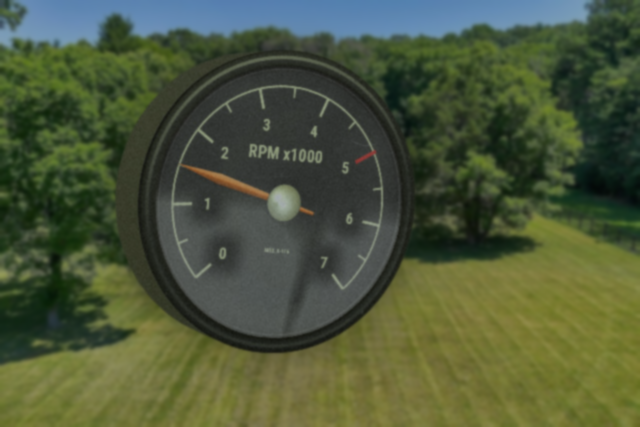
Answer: {"value": 1500, "unit": "rpm"}
